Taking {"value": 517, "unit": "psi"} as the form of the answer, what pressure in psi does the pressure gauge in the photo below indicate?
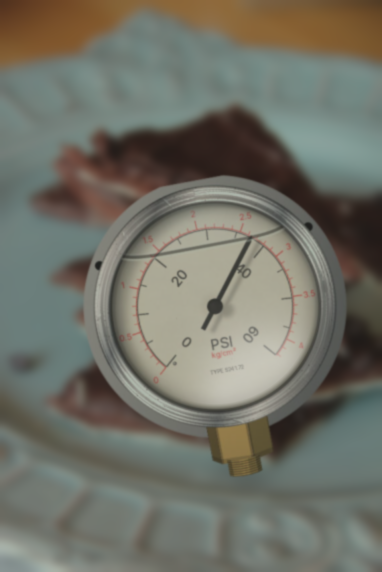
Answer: {"value": 37.5, "unit": "psi"}
